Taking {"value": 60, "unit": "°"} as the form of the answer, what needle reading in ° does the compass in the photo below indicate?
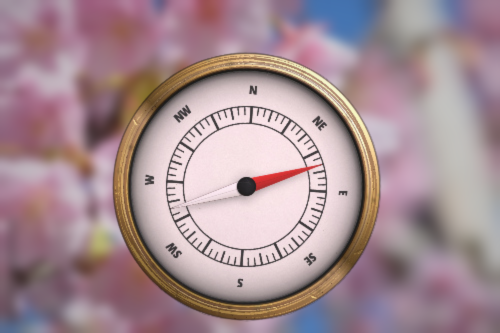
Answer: {"value": 70, "unit": "°"}
